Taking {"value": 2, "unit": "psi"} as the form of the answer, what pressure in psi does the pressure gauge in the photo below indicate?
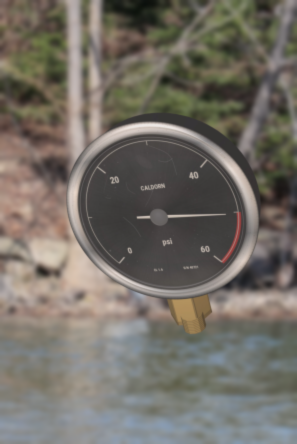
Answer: {"value": 50, "unit": "psi"}
